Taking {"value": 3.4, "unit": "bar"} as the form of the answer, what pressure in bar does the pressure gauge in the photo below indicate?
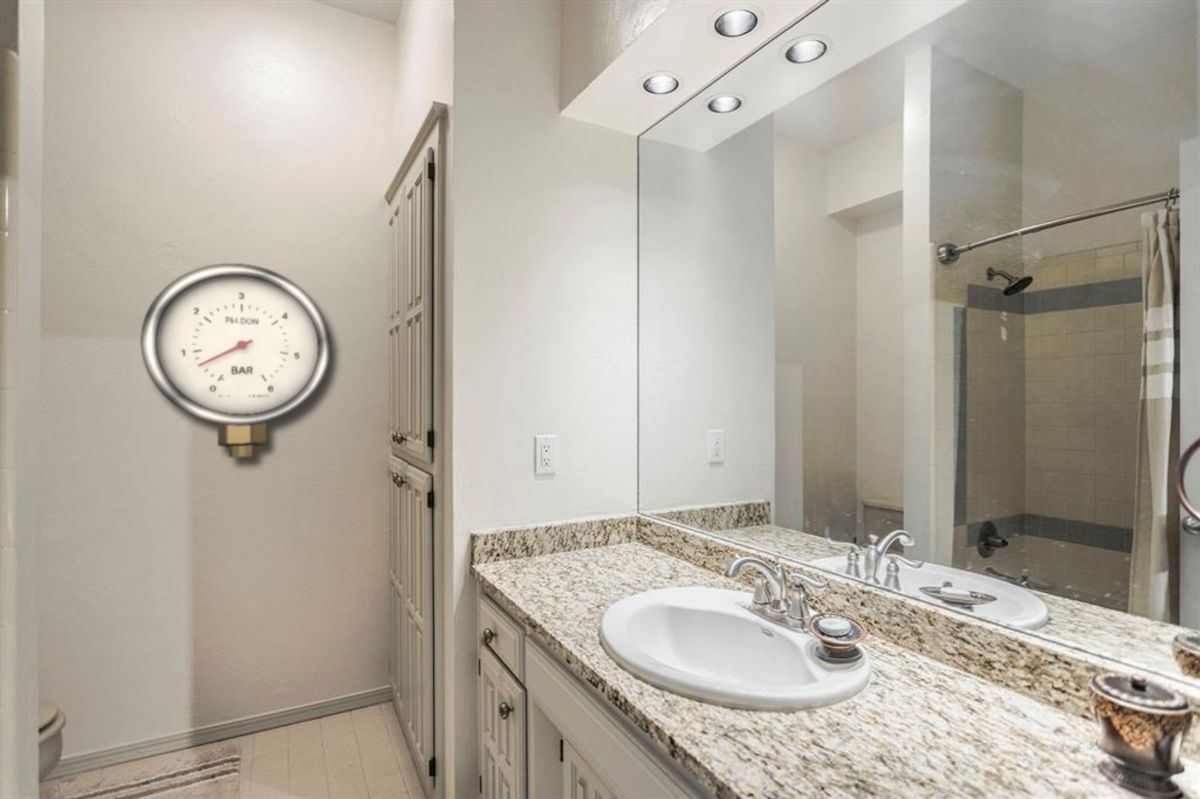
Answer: {"value": 0.6, "unit": "bar"}
